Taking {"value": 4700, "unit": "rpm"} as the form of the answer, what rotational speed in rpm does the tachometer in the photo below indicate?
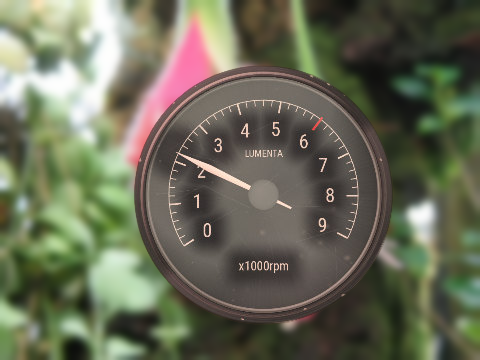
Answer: {"value": 2200, "unit": "rpm"}
